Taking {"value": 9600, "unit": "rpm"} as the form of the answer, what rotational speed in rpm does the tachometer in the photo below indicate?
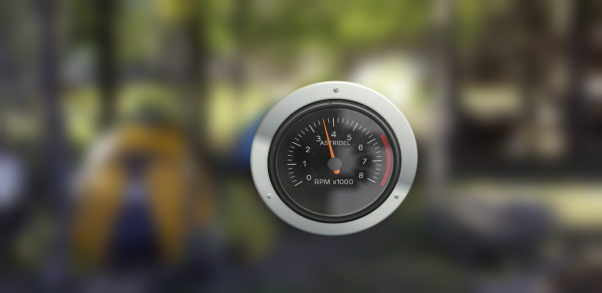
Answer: {"value": 3600, "unit": "rpm"}
